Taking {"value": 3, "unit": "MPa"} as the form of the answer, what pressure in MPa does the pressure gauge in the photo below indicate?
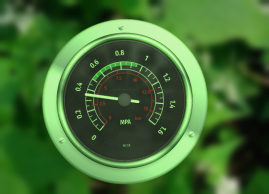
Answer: {"value": 0.35, "unit": "MPa"}
